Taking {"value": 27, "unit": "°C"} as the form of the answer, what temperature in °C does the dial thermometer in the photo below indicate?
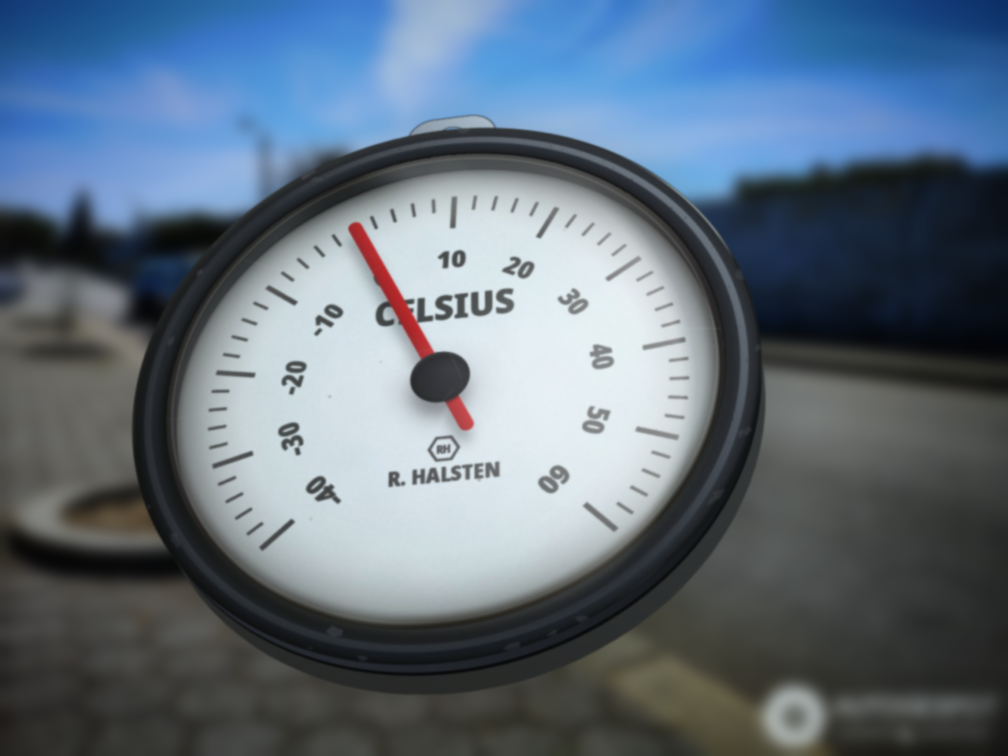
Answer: {"value": 0, "unit": "°C"}
